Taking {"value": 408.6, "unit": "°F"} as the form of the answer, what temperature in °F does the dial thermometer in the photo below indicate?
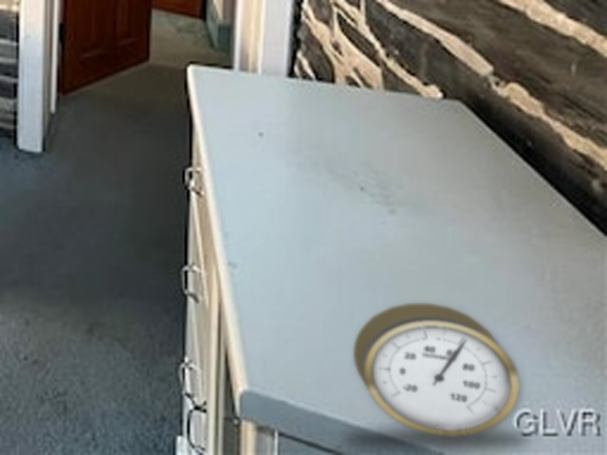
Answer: {"value": 60, "unit": "°F"}
